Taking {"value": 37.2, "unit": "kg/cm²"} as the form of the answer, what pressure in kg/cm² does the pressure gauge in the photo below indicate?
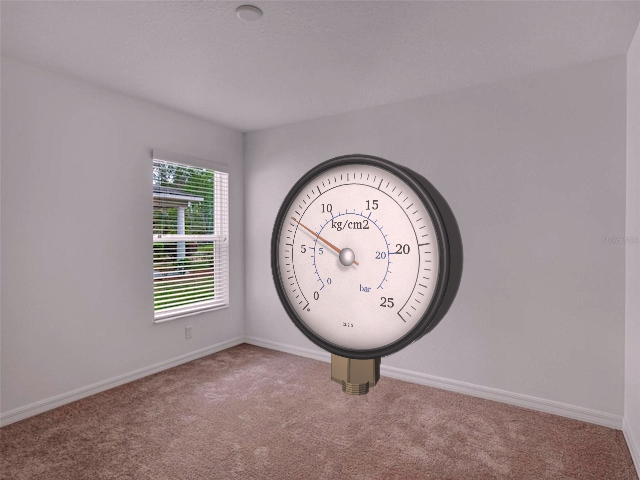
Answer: {"value": 7, "unit": "kg/cm²"}
